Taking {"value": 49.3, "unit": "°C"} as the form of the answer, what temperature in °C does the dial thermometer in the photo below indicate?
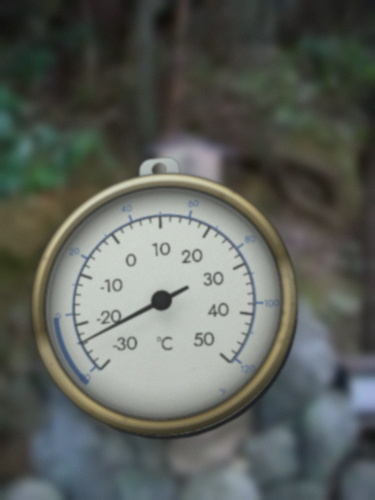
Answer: {"value": -24, "unit": "°C"}
